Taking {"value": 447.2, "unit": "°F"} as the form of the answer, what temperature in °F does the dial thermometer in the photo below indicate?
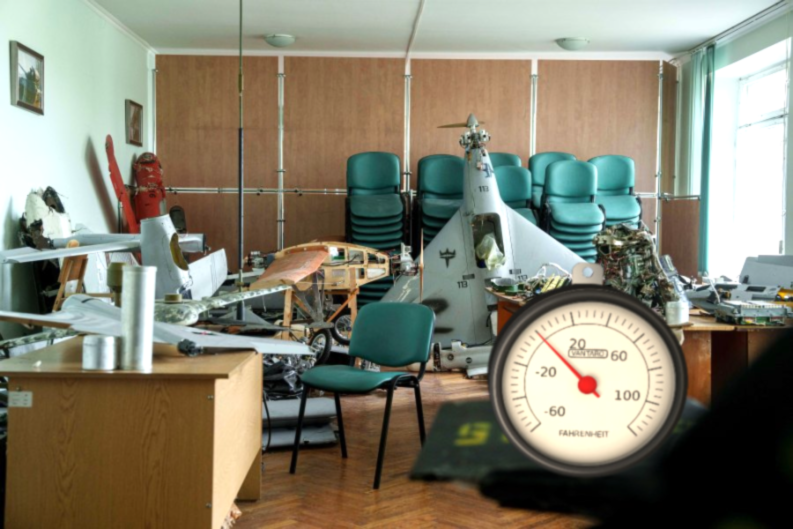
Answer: {"value": 0, "unit": "°F"}
